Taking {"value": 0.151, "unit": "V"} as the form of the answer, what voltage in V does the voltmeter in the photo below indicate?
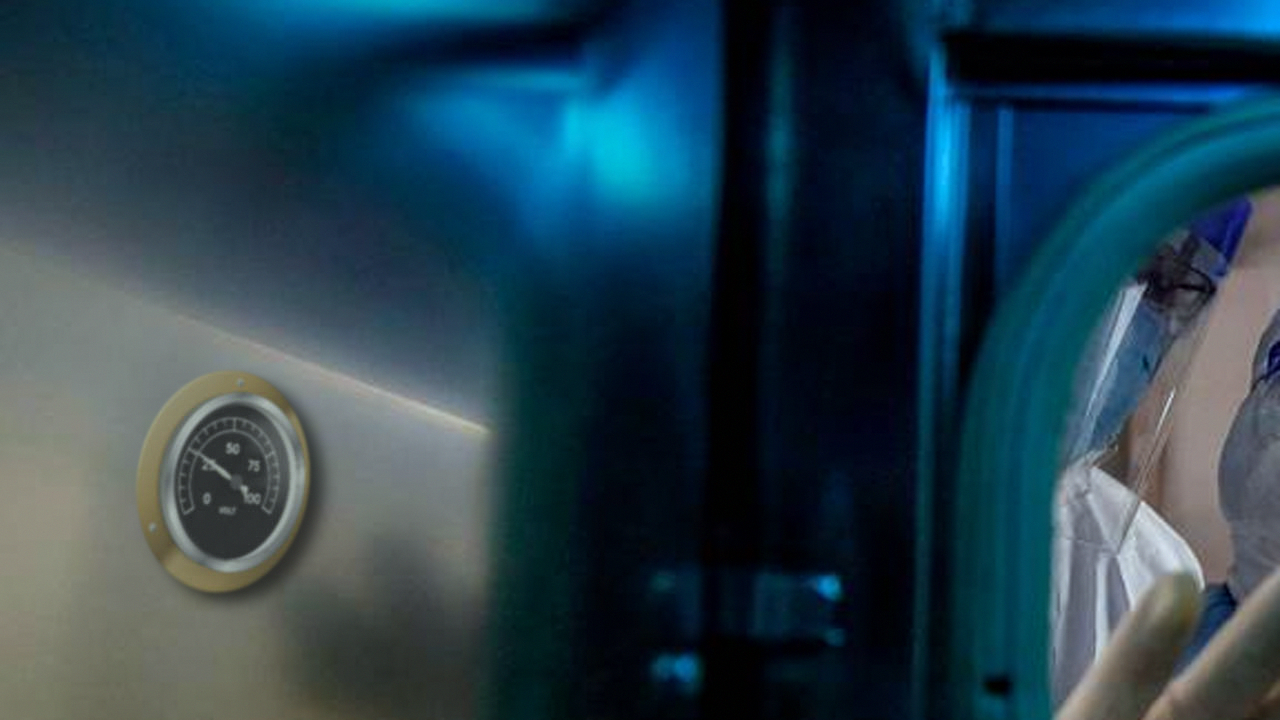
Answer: {"value": 25, "unit": "V"}
